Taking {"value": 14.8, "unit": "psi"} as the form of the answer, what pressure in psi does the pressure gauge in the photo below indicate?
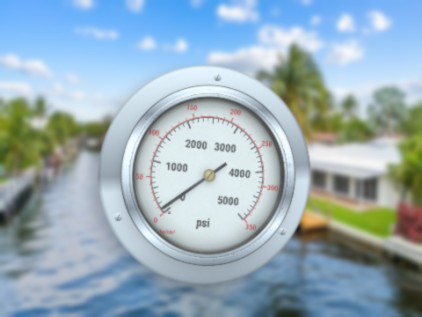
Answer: {"value": 100, "unit": "psi"}
